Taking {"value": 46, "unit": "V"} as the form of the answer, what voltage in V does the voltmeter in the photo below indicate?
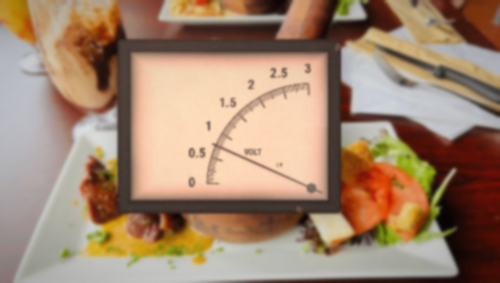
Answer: {"value": 0.75, "unit": "V"}
